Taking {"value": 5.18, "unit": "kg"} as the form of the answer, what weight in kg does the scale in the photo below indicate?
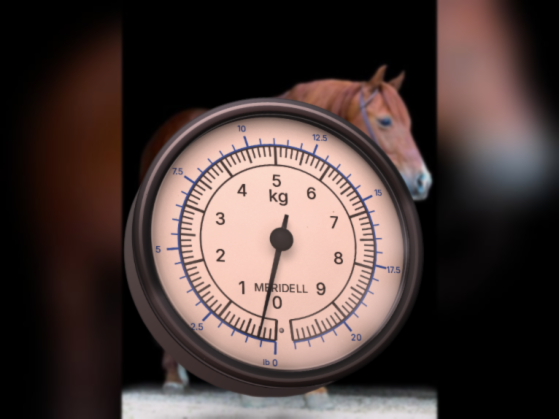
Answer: {"value": 0.3, "unit": "kg"}
